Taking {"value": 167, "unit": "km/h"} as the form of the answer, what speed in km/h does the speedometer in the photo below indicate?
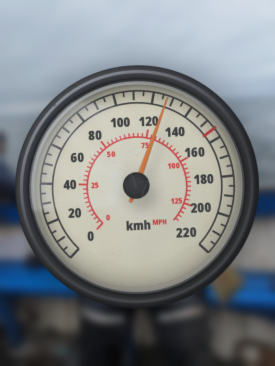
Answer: {"value": 127.5, "unit": "km/h"}
